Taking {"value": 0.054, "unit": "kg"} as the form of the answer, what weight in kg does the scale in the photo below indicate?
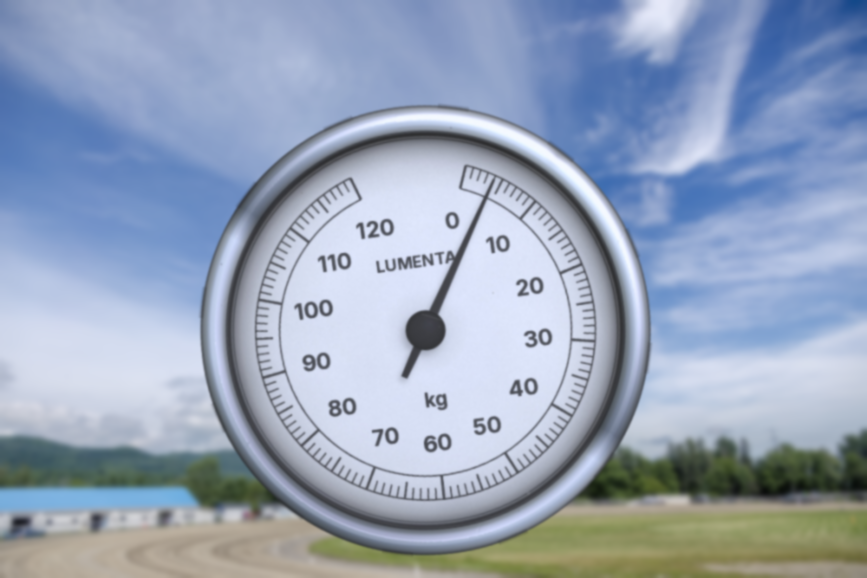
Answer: {"value": 4, "unit": "kg"}
